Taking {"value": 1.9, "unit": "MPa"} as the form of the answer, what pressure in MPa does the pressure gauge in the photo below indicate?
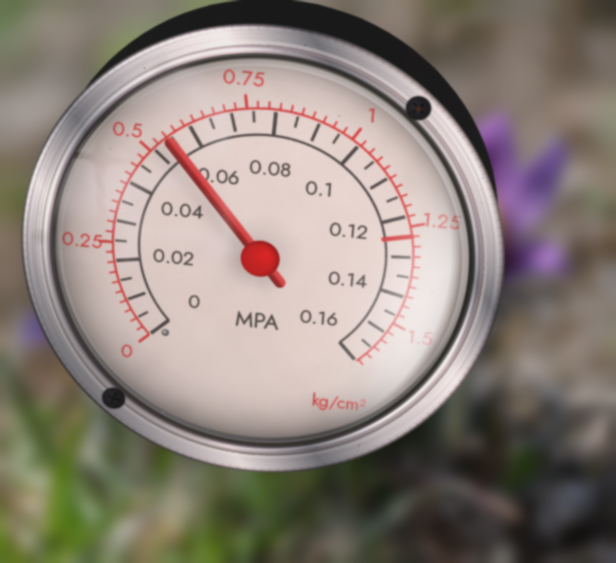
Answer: {"value": 0.055, "unit": "MPa"}
